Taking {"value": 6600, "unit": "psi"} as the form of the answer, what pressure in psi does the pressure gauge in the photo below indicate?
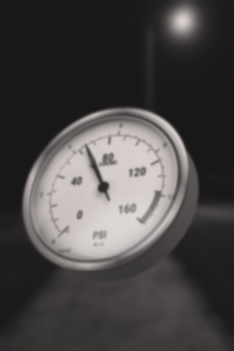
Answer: {"value": 65, "unit": "psi"}
